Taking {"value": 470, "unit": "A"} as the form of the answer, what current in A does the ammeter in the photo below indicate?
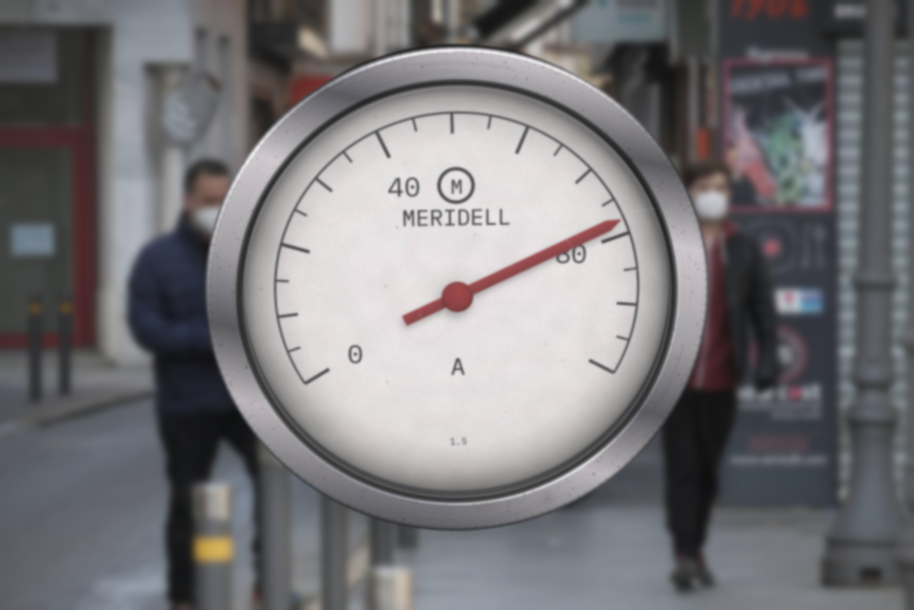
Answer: {"value": 77.5, "unit": "A"}
